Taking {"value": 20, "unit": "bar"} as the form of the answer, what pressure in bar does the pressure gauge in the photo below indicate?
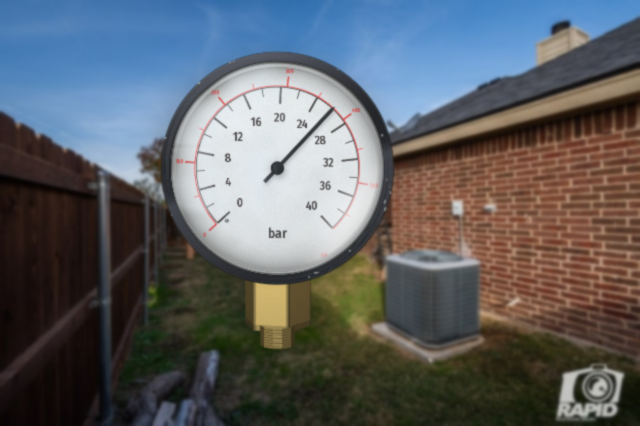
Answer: {"value": 26, "unit": "bar"}
